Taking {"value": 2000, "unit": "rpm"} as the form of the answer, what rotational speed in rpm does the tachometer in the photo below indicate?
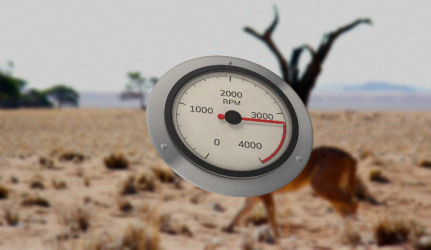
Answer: {"value": 3200, "unit": "rpm"}
